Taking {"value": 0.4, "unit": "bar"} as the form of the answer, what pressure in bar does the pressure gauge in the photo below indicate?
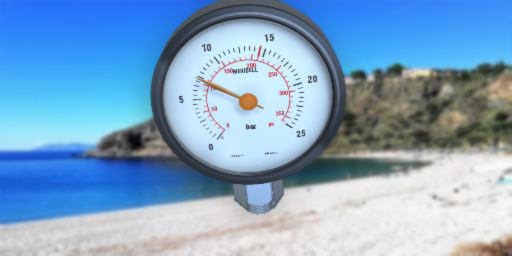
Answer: {"value": 7.5, "unit": "bar"}
